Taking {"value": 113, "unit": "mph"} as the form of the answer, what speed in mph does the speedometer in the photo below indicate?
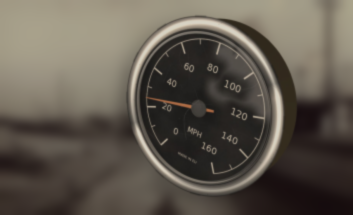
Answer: {"value": 25, "unit": "mph"}
